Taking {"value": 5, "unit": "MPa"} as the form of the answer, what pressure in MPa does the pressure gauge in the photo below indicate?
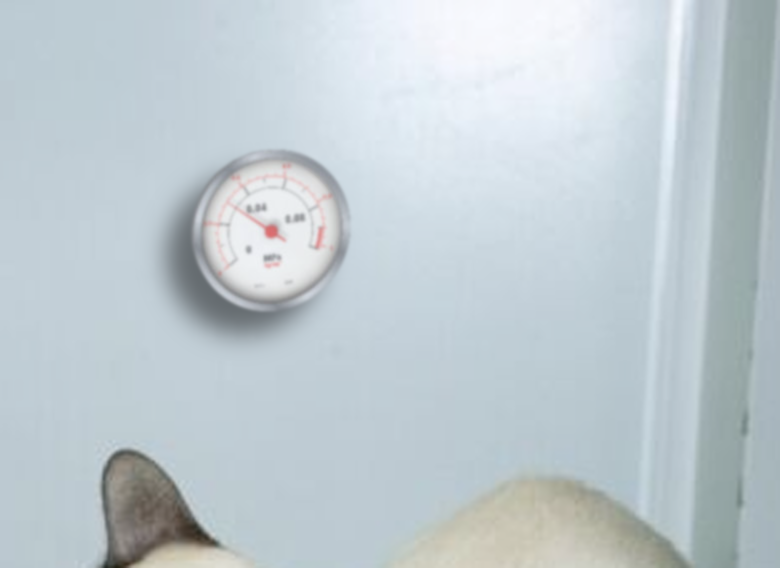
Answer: {"value": 0.03, "unit": "MPa"}
